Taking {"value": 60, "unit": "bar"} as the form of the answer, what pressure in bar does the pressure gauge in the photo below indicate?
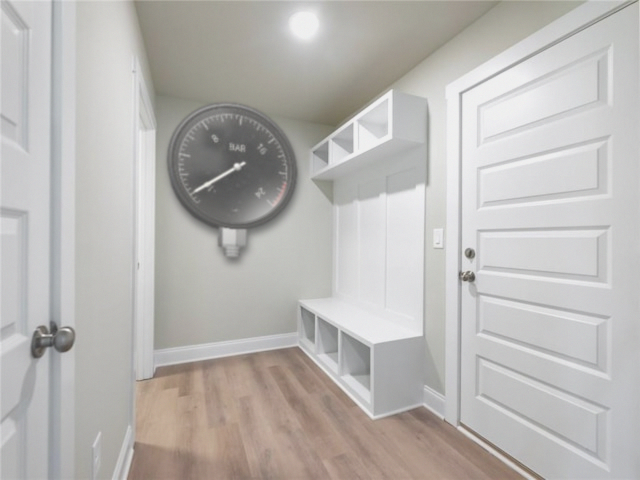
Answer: {"value": 0, "unit": "bar"}
